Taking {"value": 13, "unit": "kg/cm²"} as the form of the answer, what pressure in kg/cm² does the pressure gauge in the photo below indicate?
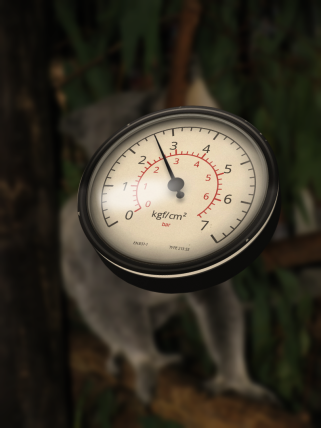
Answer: {"value": 2.6, "unit": "kg/cm²"}
